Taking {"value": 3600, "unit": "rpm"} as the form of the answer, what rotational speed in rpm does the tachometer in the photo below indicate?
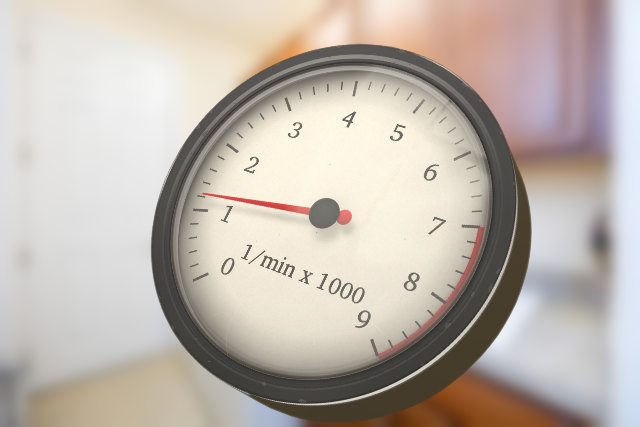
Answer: {"value": 1200, "unit": "rpm"}
